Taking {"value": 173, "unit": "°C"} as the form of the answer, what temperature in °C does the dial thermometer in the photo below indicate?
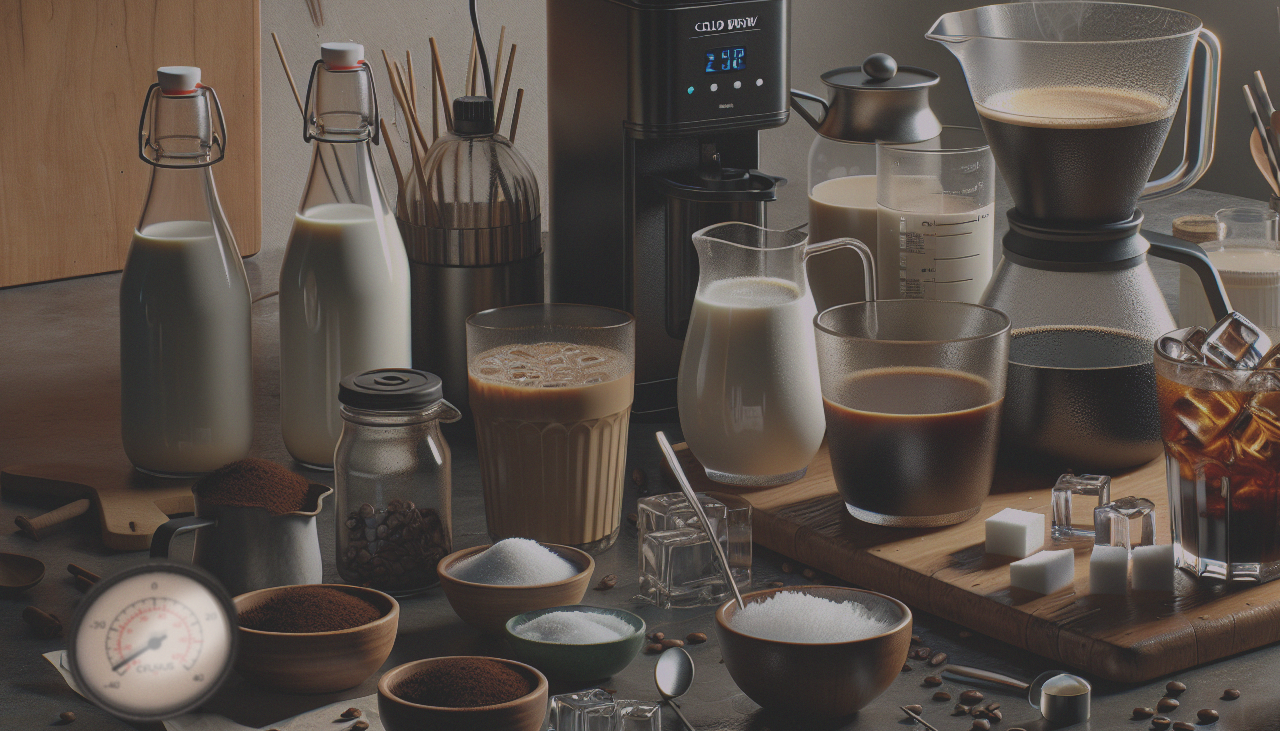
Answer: {"value": -36, "unit": "°C"}
